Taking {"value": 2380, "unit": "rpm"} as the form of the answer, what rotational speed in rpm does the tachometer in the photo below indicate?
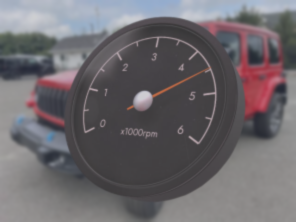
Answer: {"value": 4500, "unit": "rpm"}
